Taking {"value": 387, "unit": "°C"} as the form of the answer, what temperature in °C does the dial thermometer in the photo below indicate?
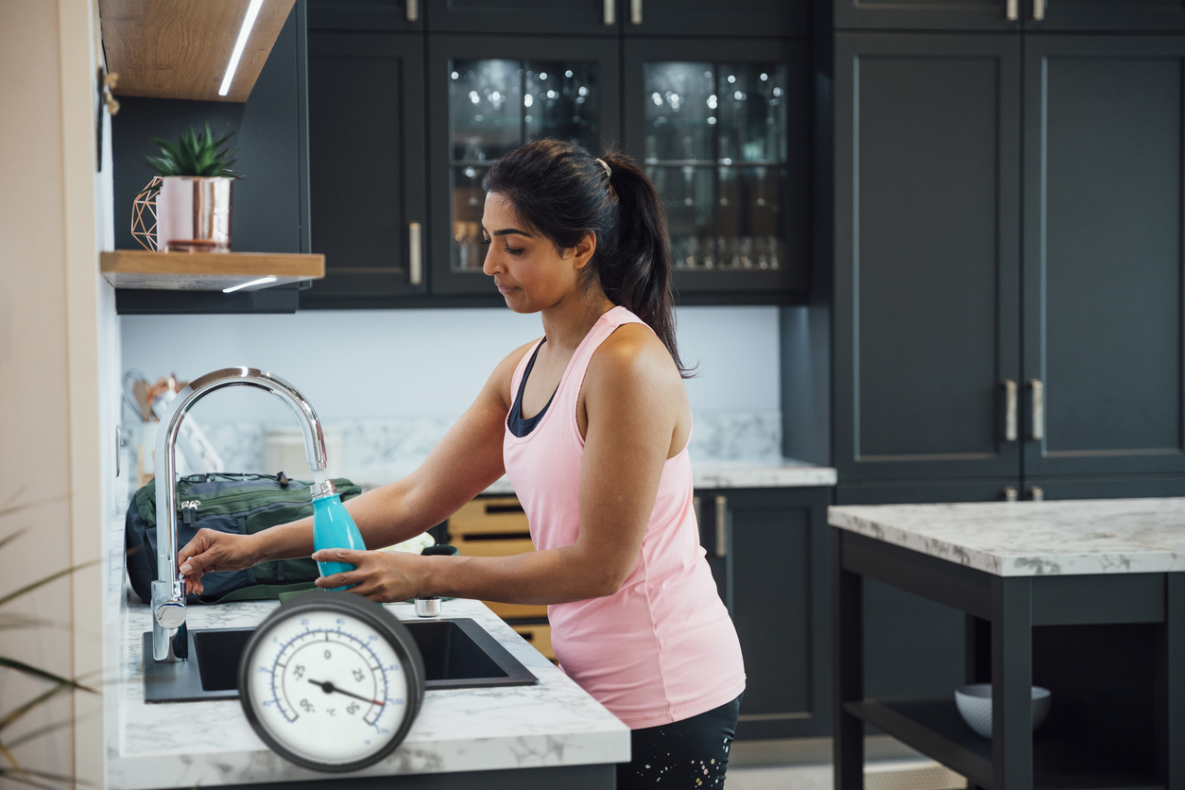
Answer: {"value": 40, "unit": "°C"}
